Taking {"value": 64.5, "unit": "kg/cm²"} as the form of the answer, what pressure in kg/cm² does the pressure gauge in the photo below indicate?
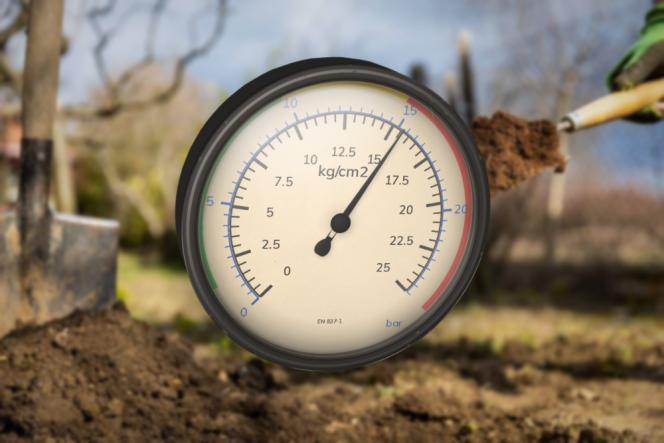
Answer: {"value": 15.5, "unit": "kg/cm²"}
